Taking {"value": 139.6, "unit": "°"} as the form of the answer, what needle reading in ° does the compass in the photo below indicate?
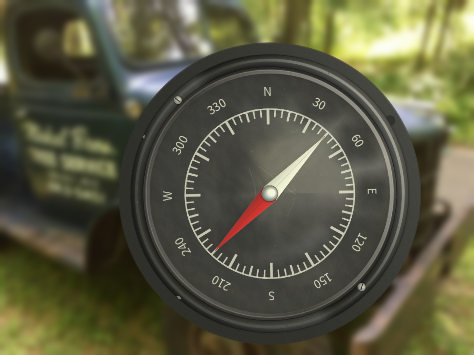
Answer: {"value": 225, "unit": "°"}
